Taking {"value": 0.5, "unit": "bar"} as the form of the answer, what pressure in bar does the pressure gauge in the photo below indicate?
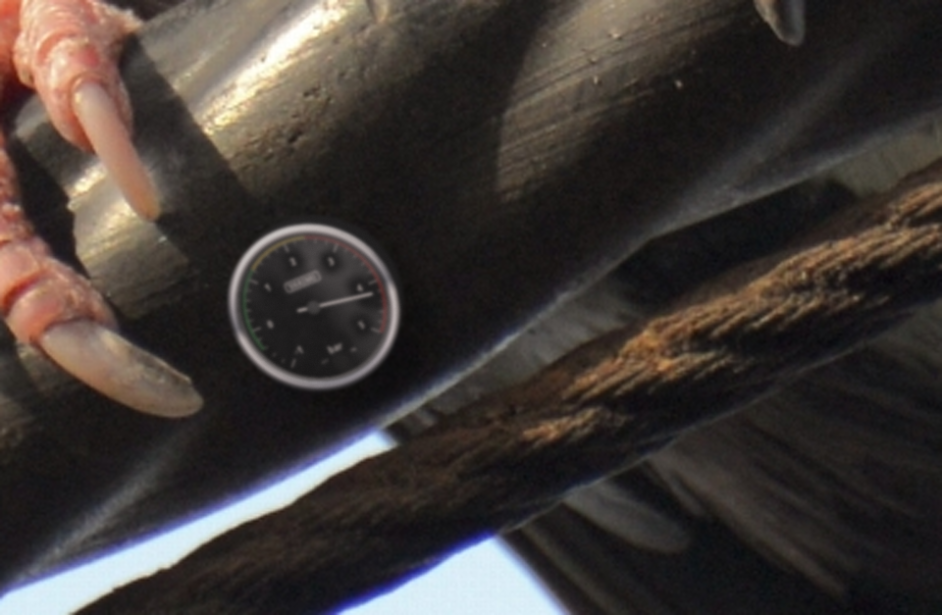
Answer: {"value": 4.2, "unit": "bar"}
